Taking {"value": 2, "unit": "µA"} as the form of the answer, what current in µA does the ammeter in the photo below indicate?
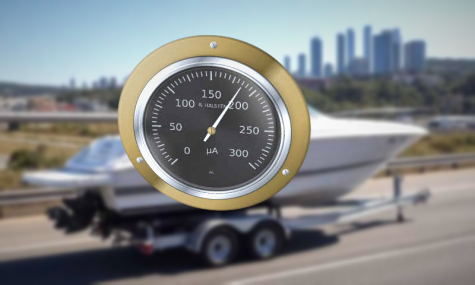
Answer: {"value": 185, "unit": "µA"}
